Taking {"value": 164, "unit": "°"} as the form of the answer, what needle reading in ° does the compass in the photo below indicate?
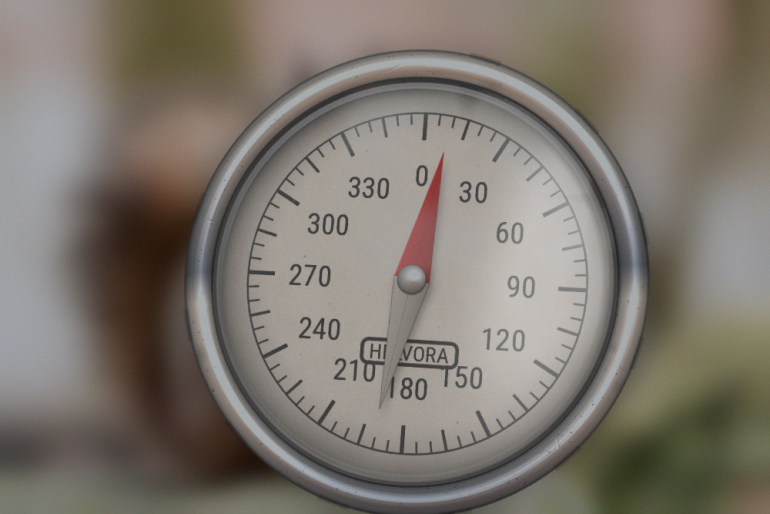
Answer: {"value": 10, "unit": "°"}
